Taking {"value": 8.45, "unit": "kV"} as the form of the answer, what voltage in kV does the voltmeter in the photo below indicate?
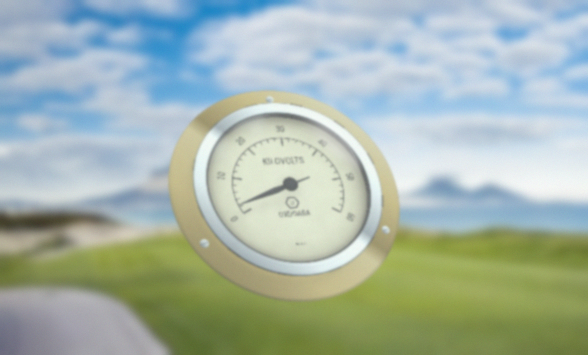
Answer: {"value": 2, "unit": "kV"}
